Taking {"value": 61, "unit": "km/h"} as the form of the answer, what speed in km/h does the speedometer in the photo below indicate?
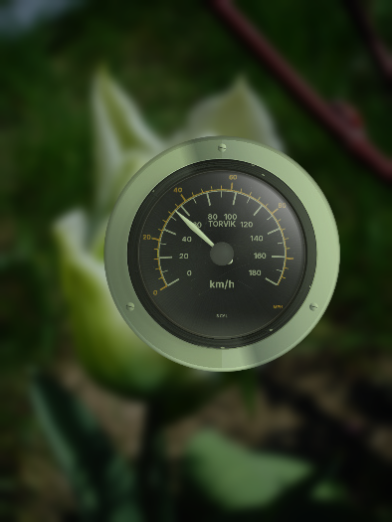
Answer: {"value": 55, "unit": "km/h"}
